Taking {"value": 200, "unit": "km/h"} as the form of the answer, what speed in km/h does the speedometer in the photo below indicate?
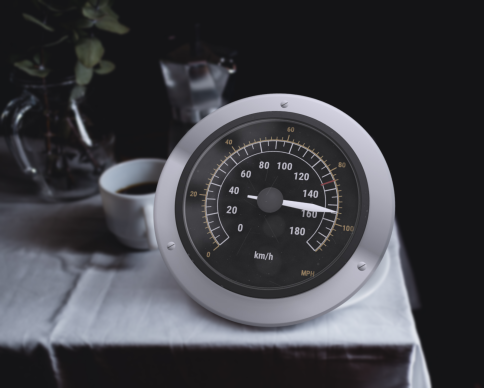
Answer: {"value": 155, "unit": "km/h"}
